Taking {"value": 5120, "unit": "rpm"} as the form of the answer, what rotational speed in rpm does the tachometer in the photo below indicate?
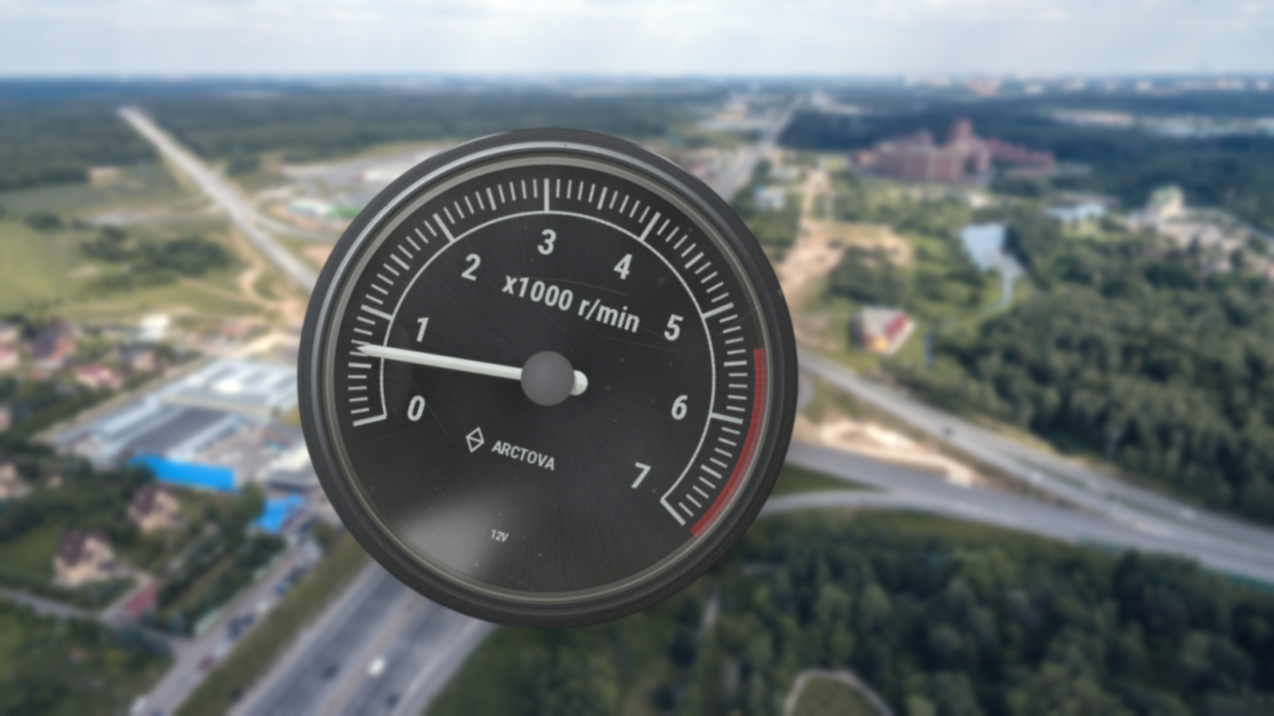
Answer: {"value": 650, "unit": "rpm"}
